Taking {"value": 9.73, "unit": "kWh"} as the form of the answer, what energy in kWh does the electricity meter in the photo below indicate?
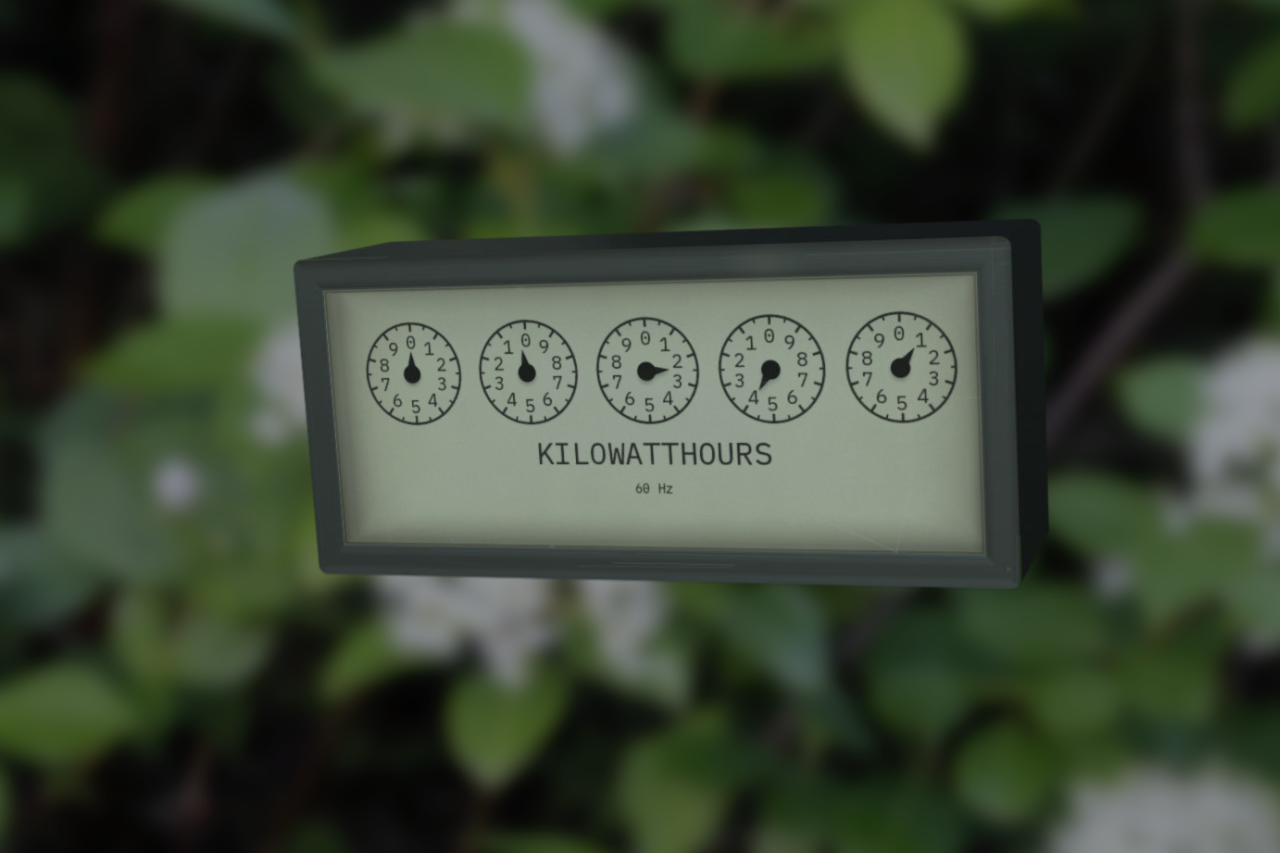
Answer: {"value": 241, "unit": "kWh"}
